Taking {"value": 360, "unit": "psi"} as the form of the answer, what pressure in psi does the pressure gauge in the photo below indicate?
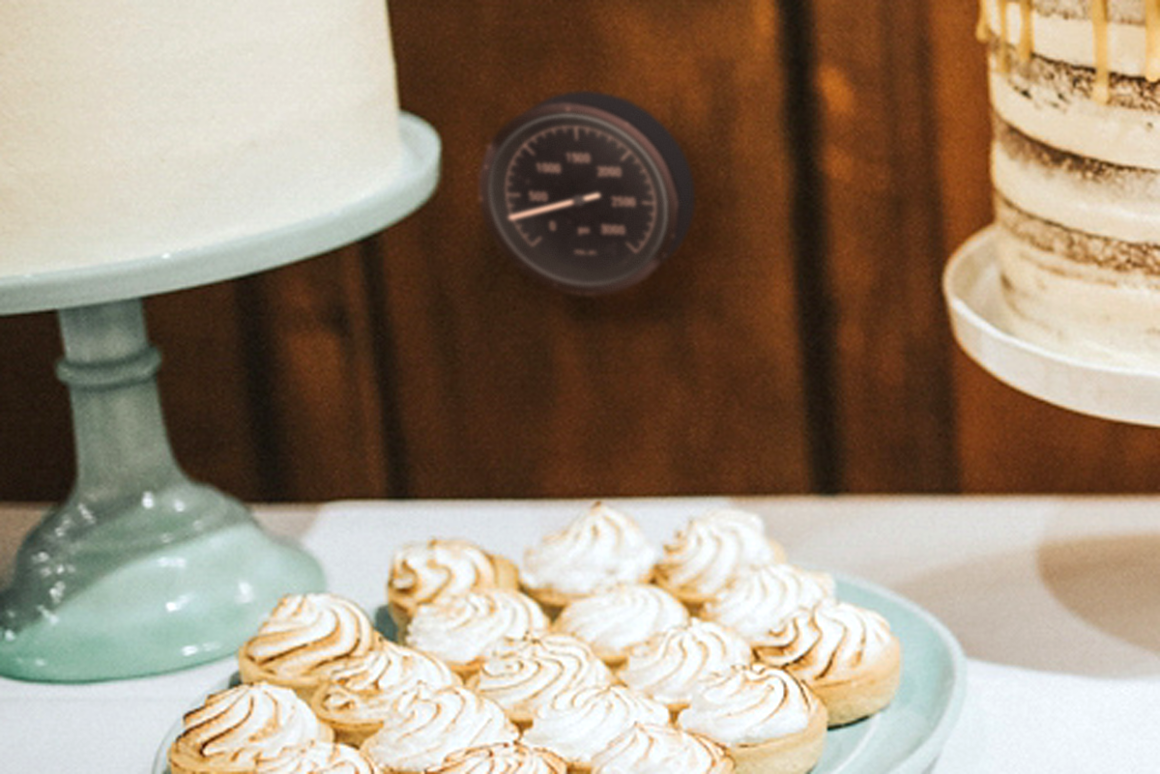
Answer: {"value": 300, "unit": "psi"}
